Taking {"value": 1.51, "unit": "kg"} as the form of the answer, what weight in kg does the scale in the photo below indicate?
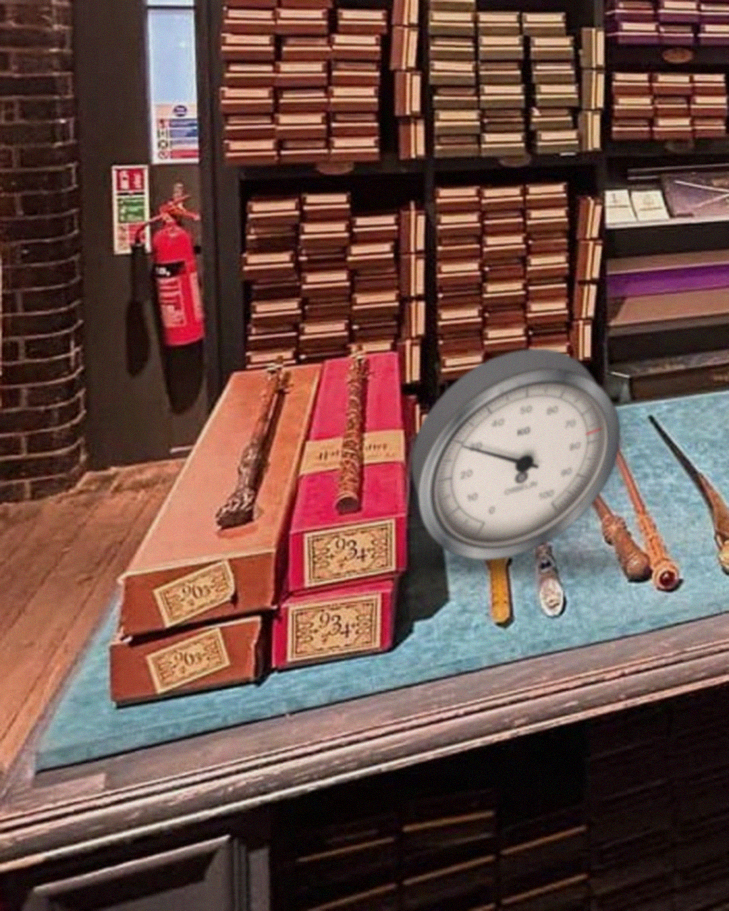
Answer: {"value": 30, "unit": "kg"}
